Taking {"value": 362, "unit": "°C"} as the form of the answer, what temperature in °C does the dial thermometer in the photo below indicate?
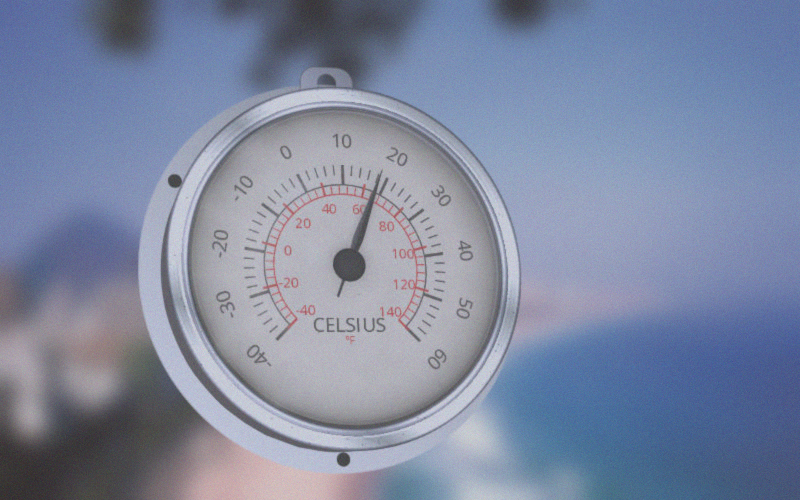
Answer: {"value": 18, "unit": "°C"}
